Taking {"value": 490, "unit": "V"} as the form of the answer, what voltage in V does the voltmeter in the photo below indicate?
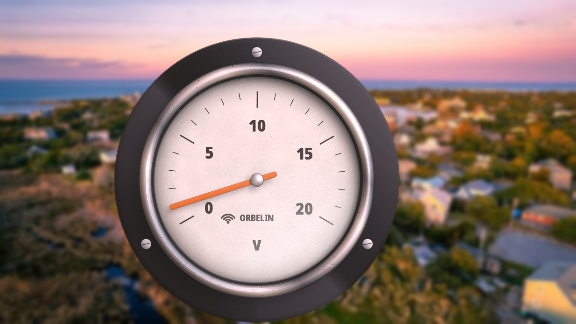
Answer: {"value": 1, "unit": "V"}
